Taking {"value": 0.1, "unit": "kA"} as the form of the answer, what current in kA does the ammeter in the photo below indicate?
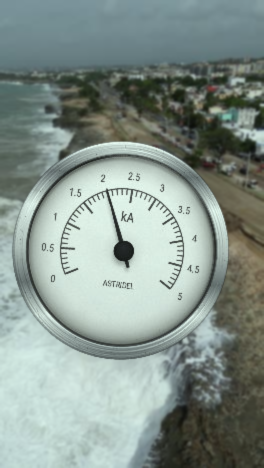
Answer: {"value": 2, "unit": "kA"}
